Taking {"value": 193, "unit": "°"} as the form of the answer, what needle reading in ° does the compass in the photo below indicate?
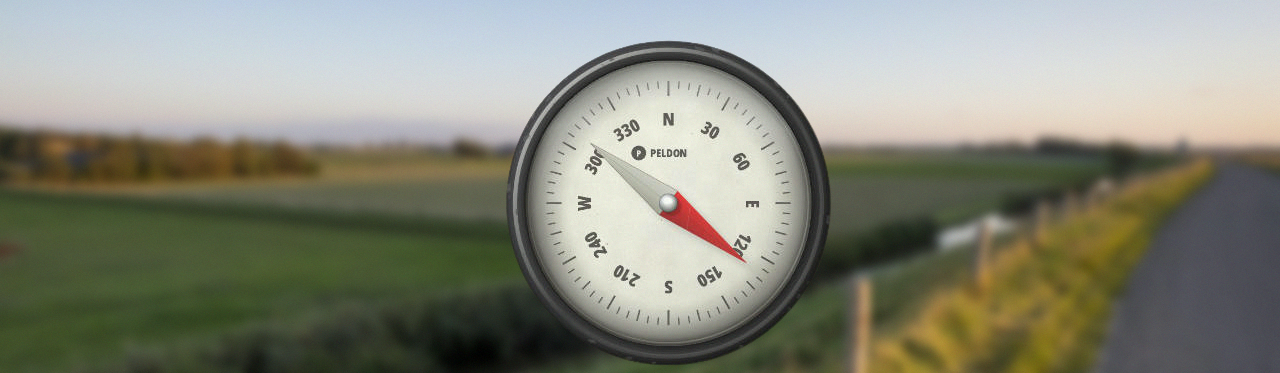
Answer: {"value": 127.5, "unit": "°"}
